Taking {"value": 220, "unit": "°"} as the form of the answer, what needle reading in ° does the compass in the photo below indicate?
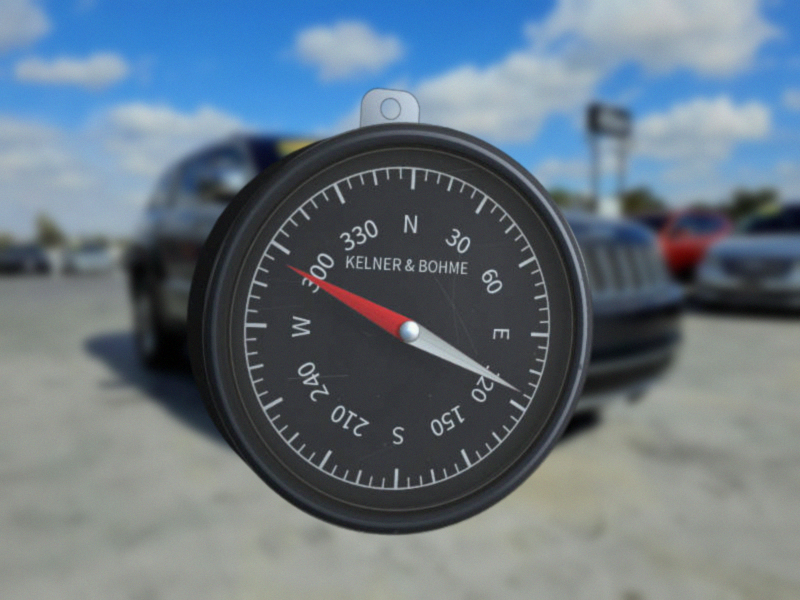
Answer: {"value": 295, "unit": "°"}
